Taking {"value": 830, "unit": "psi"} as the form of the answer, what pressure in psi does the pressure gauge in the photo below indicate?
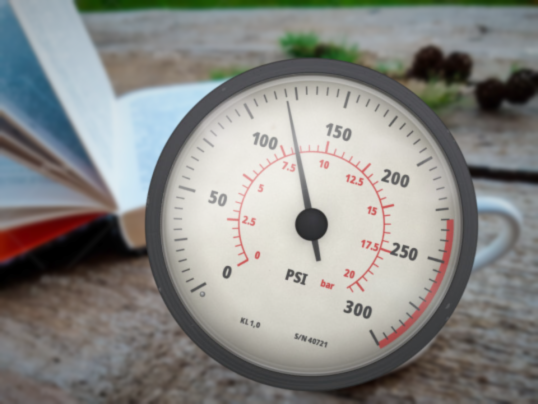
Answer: {"value": 120, "unit": "psi"}
